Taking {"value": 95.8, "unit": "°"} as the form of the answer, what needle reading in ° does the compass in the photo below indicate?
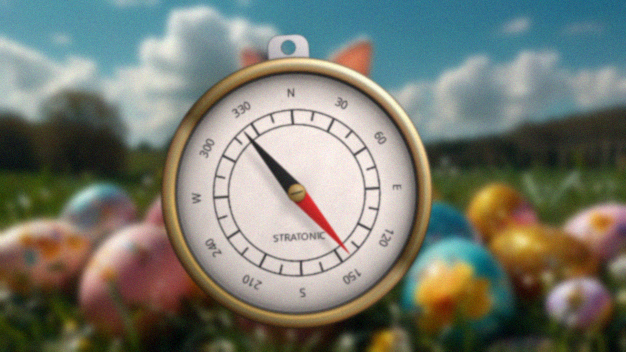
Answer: {"value": 142.5, "unit": "°"}
